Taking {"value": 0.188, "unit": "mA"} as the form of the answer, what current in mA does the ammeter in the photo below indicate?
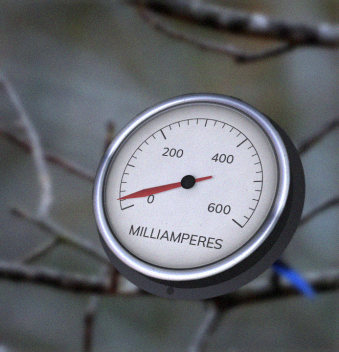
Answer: {"value": 20, "unit": "mA"}
